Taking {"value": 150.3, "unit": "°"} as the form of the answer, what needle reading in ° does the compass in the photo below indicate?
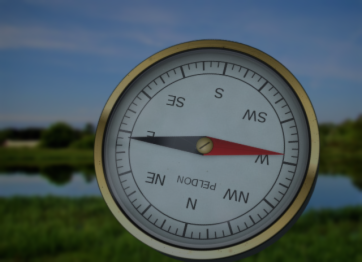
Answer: {"value": 265, "unit": "°"}
